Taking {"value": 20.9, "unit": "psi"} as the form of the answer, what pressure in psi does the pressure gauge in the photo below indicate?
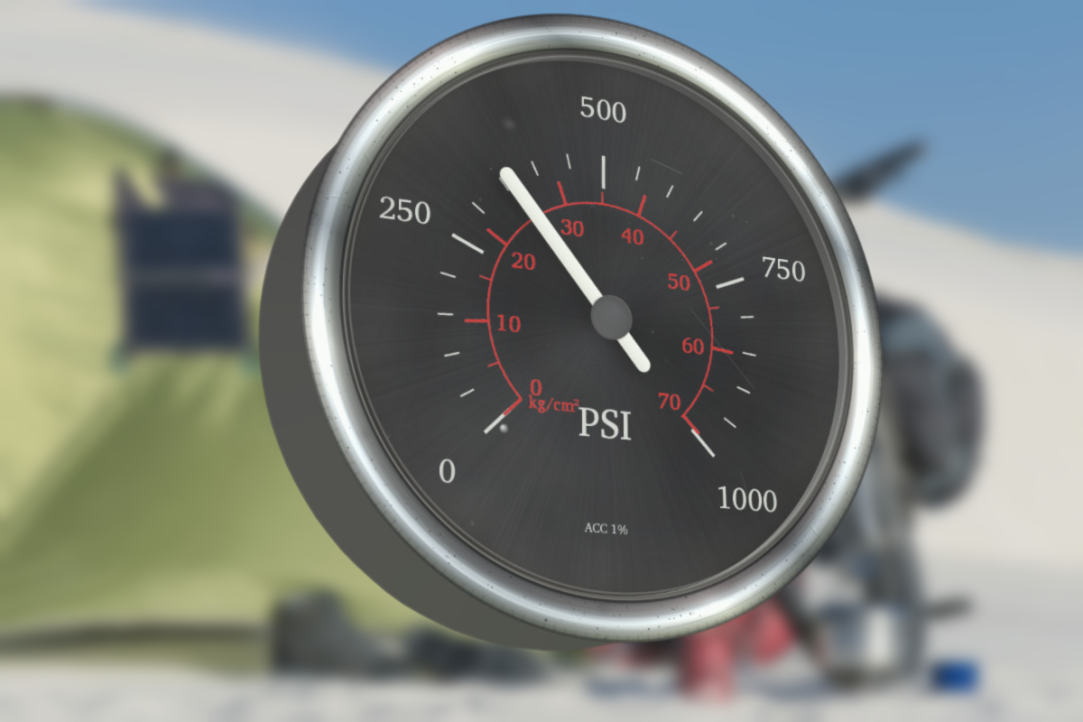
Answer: {"value": 350, "unit": "psi"}
